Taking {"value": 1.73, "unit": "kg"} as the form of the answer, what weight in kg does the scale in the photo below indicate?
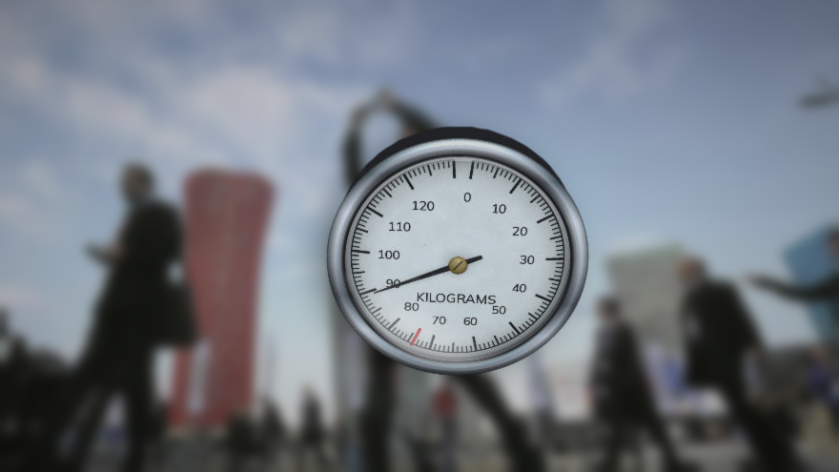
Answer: {"value": 90, "unit": "kg"}
